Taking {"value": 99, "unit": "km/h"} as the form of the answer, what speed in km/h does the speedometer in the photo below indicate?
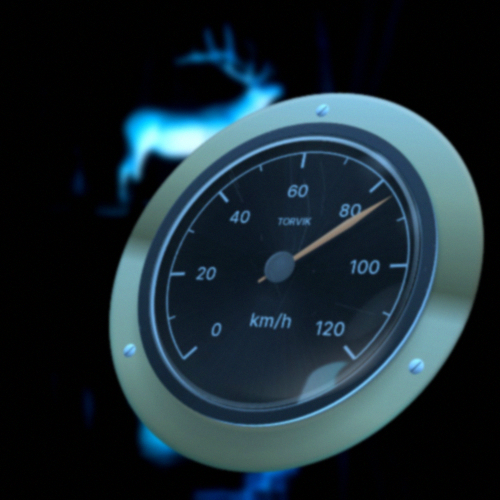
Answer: {"value": 85, "unit": "km/h"}
